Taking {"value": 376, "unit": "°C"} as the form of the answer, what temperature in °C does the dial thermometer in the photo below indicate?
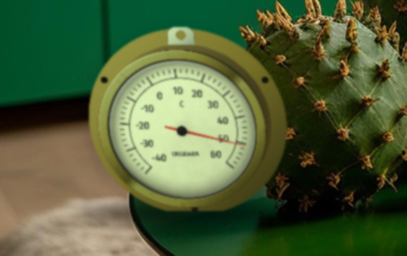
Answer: {"value": 50, "unit": "°C"}
